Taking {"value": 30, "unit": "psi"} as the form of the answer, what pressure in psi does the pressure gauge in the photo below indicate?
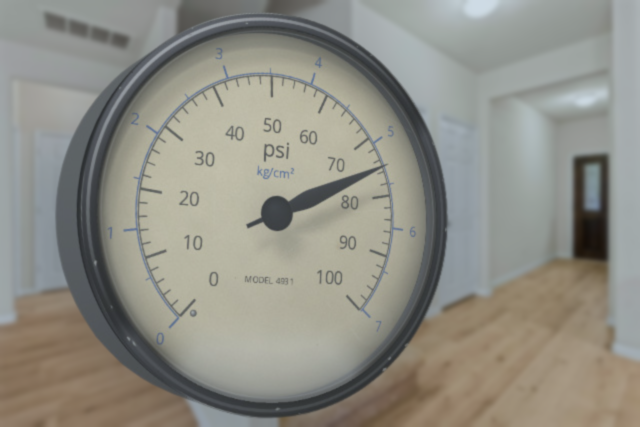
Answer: {"value": 75, "unit": "psi"}
